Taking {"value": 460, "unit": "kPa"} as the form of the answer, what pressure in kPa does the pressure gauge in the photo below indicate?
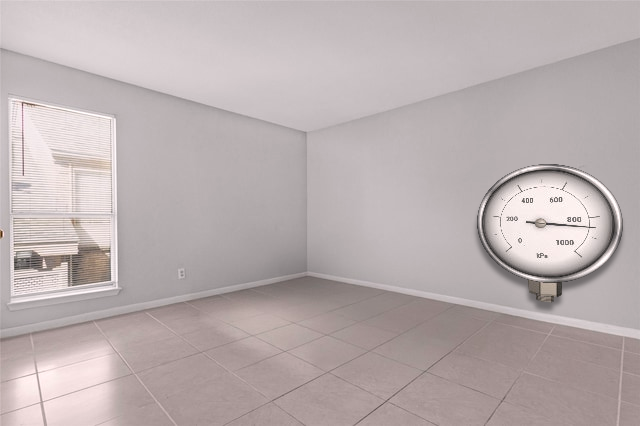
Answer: {"value": 850, "unit": "kPa"}
